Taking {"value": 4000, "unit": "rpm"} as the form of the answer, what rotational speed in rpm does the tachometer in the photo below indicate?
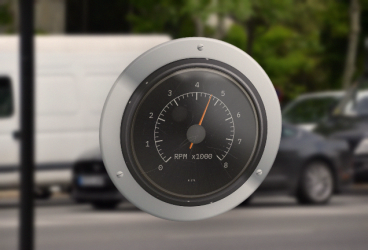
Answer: {"value": 4600, "unit": "rpm"}
